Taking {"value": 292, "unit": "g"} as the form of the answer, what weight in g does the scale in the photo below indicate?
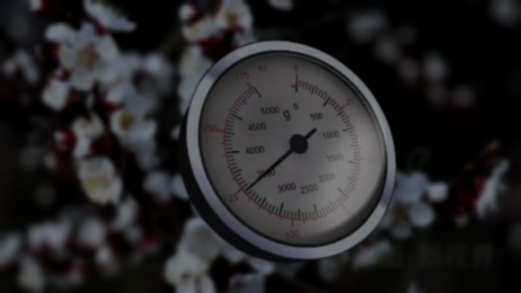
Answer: {"value": 3500, "unit": "g"}
